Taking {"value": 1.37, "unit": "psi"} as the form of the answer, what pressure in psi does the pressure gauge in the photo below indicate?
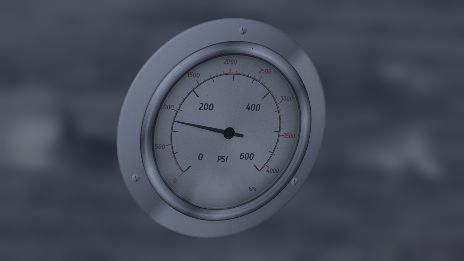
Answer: {"value": 125, "unit": "psi"}
